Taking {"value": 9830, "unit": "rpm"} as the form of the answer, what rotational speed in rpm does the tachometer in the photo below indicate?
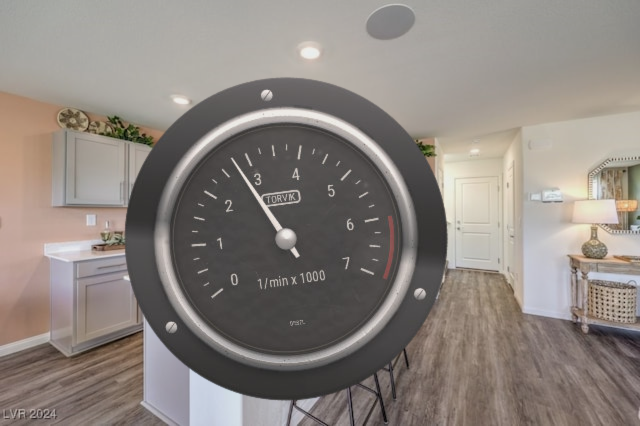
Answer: {"value": 2750, "unit": "rpm"}
